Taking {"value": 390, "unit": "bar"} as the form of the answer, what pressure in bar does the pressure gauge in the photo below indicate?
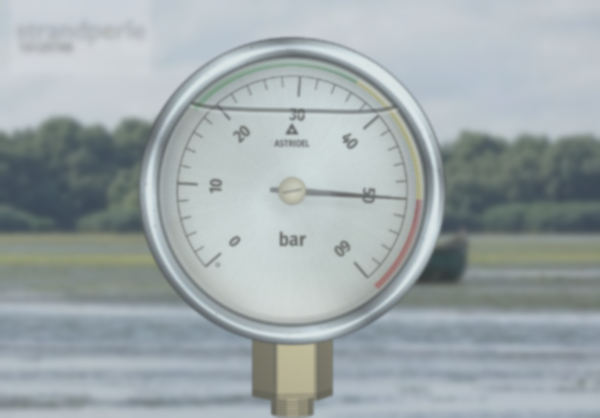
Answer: {"value": 50, "unit": "bar"}
